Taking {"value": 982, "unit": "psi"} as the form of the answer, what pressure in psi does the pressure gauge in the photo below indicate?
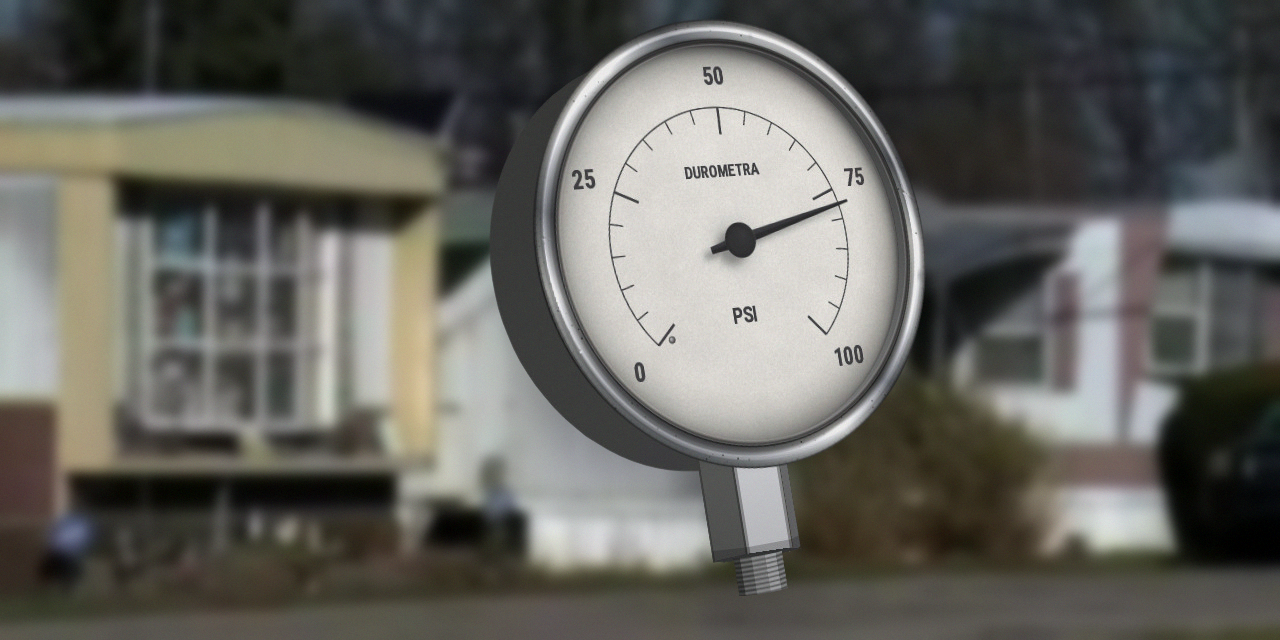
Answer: {"value": 77.5, "unit": "psi"}
